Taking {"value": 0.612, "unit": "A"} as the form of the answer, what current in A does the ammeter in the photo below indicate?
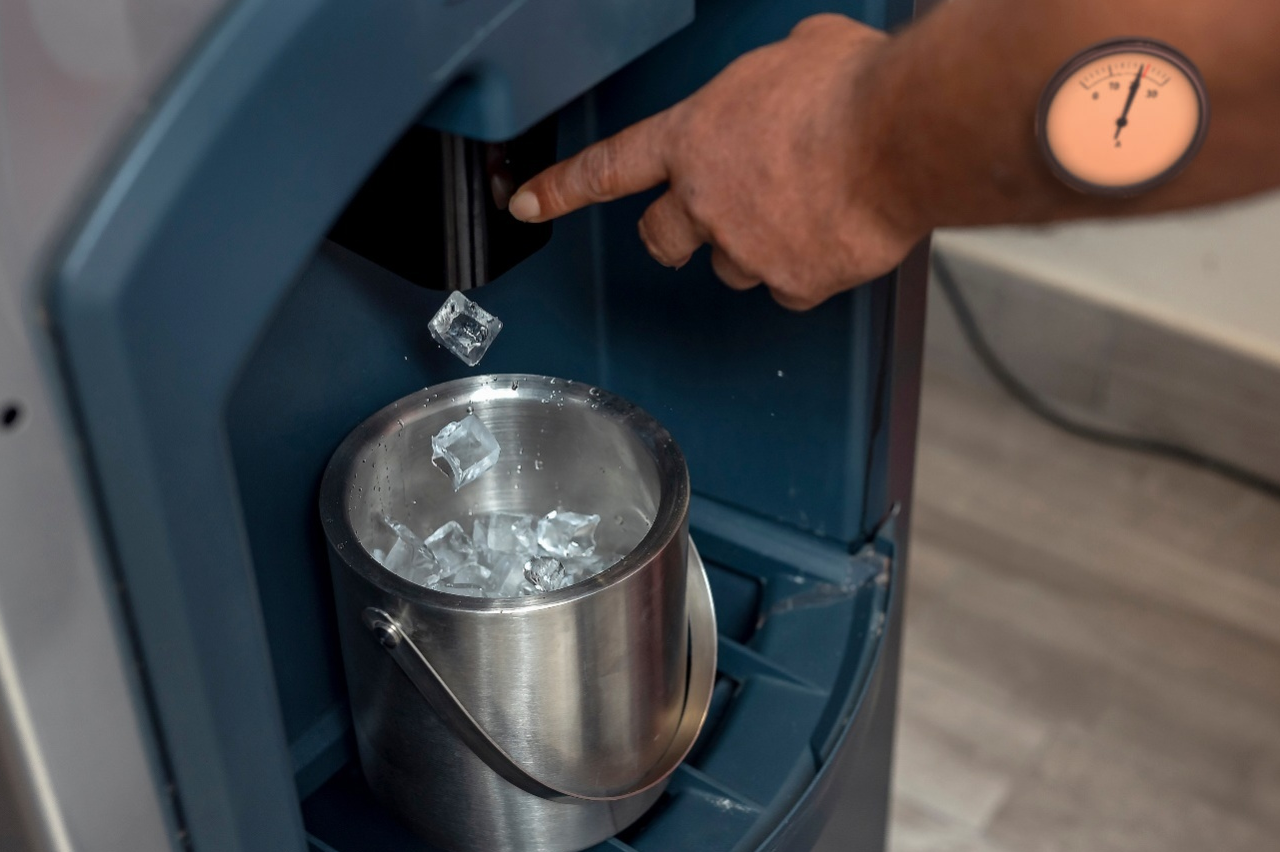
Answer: {"value": 20, "unit": "A"}
